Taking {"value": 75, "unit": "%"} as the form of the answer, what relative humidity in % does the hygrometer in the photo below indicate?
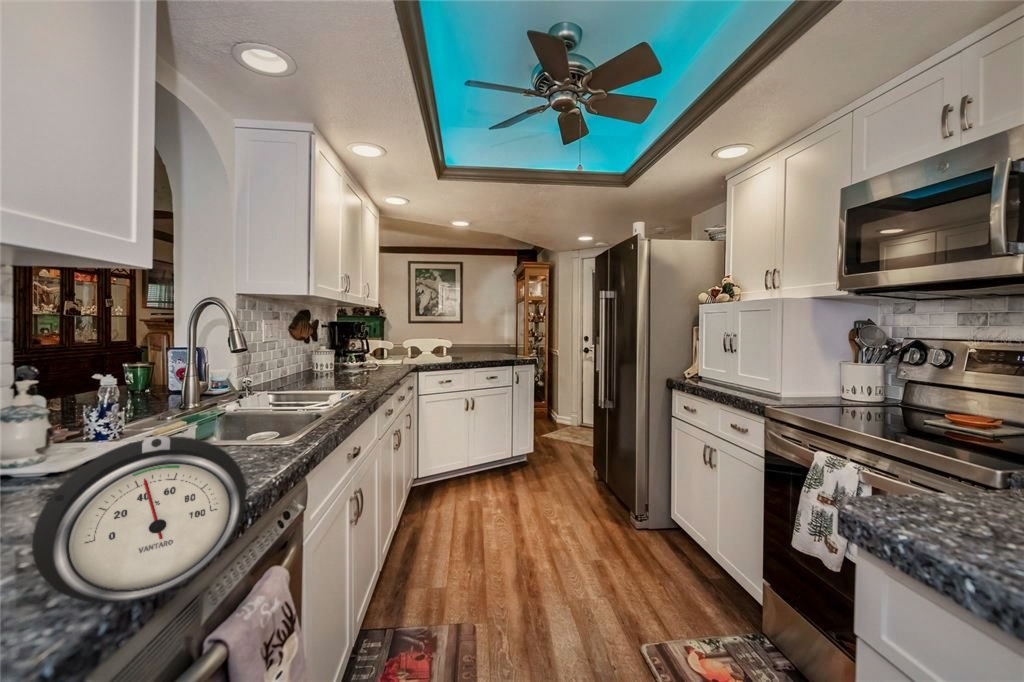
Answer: {"value": 44, "unit": "%"}
